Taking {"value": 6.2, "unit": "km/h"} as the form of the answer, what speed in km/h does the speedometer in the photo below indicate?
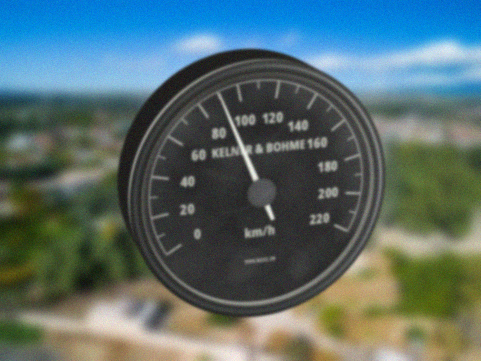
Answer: {"value": 90, "unit": "km/h"}
